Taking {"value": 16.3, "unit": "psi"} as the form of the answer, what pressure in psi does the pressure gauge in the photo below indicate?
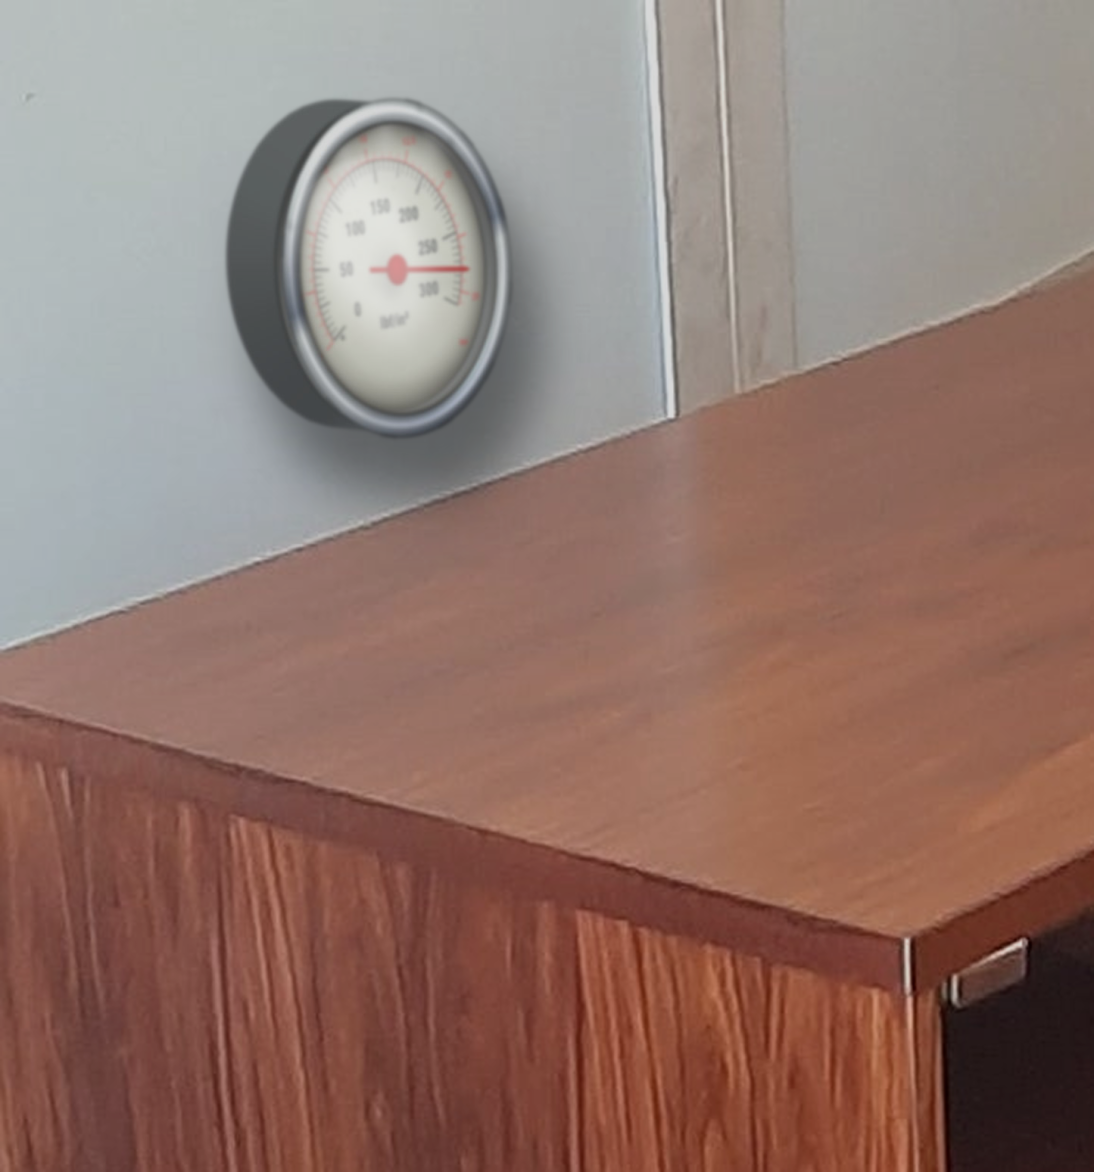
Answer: {"value": 275, "unit": "psi"}
